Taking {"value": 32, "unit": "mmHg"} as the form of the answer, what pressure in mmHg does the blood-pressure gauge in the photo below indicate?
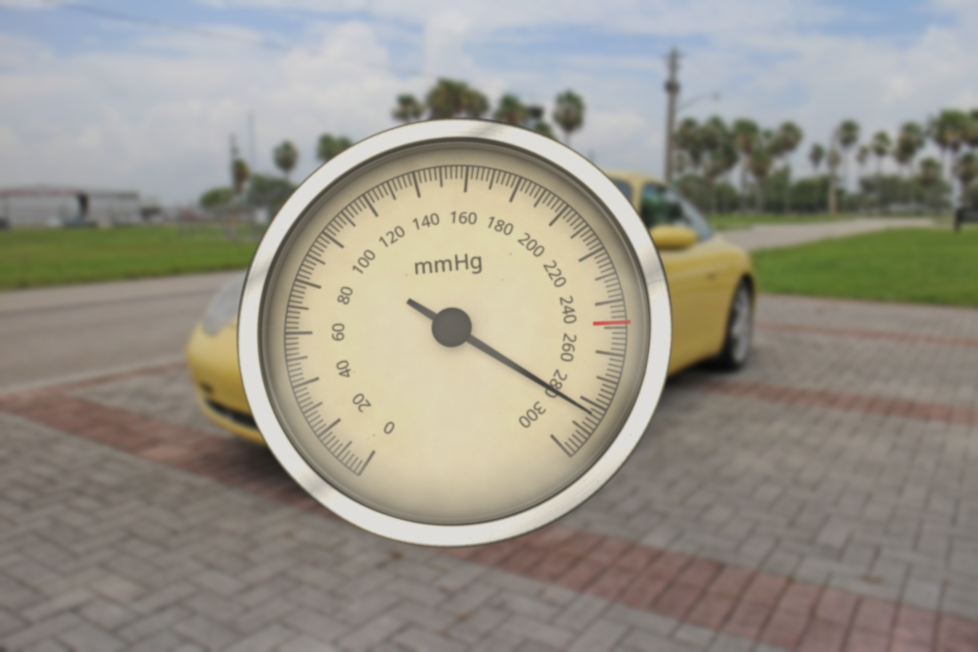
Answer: {"value": 284, "unit": "mmHg"}
